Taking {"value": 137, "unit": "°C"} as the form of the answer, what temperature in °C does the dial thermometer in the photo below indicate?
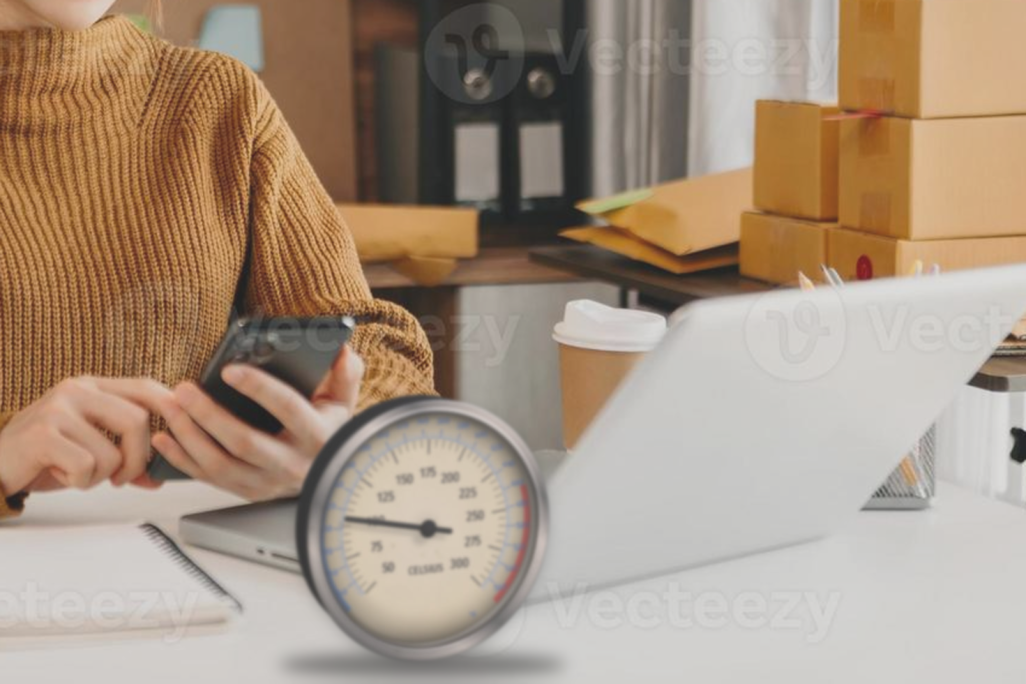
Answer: {"value": 100, "unit": "°C"}
